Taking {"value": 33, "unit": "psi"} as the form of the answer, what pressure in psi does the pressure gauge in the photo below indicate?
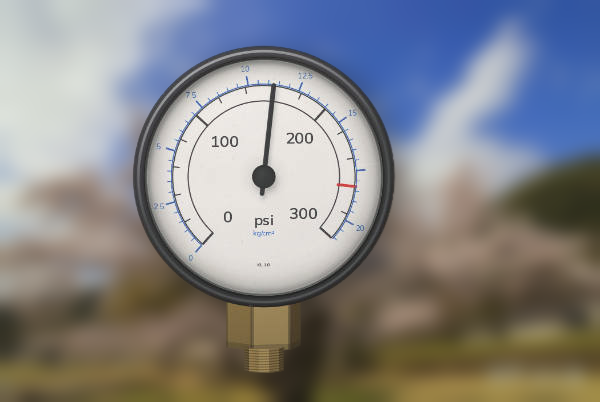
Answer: {"value": 160, "unit": "psi"}
